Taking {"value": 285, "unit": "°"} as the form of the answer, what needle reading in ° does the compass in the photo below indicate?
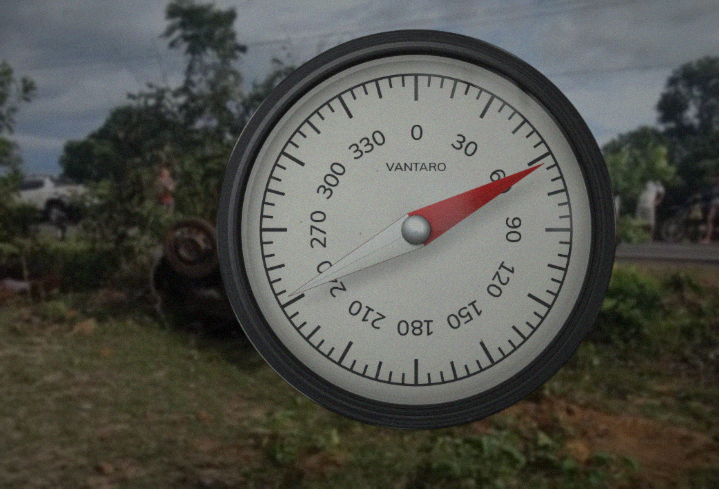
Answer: {"value": 62.5, "unit": "°"}
